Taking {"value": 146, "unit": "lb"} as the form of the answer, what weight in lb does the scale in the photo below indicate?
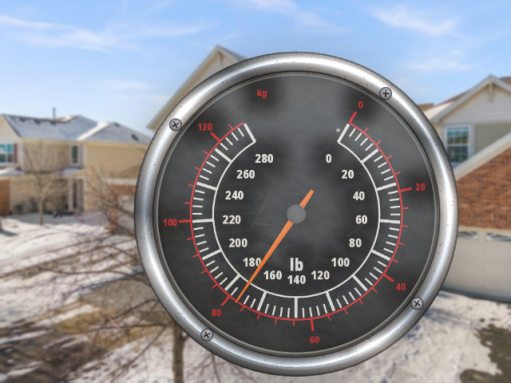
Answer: {"value": 172, "unit": "lb"}
